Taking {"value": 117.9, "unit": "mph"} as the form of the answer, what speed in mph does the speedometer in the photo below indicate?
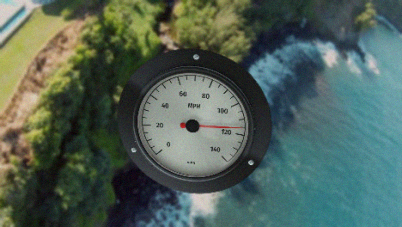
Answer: {"value": 115, "unit": "mph"}
